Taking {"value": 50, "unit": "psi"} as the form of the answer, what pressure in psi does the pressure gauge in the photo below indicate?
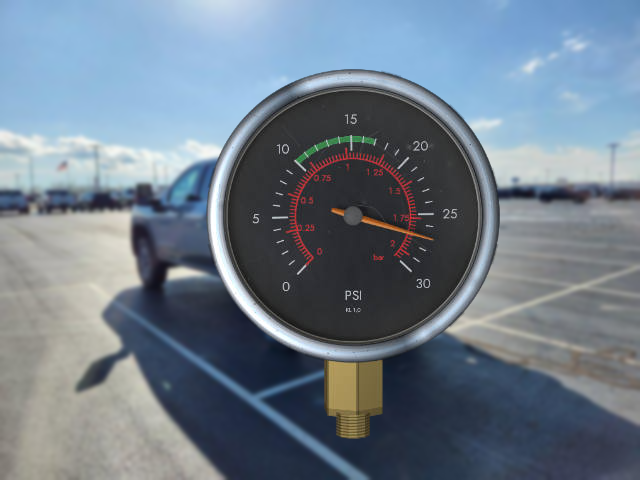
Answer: {"value": 27, "unit": "psi"}
